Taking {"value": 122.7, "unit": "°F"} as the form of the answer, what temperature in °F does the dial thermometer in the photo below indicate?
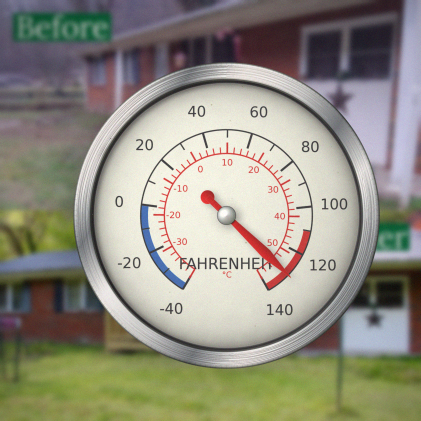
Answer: {"value": 130, "unit": "°F"}
